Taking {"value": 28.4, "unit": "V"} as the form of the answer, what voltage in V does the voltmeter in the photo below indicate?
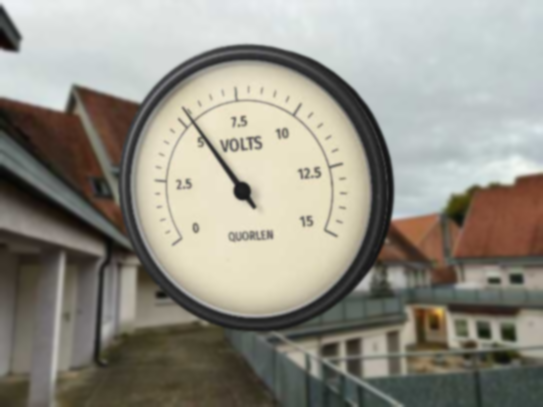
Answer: {"value": 5.5, "unit": "V"}
